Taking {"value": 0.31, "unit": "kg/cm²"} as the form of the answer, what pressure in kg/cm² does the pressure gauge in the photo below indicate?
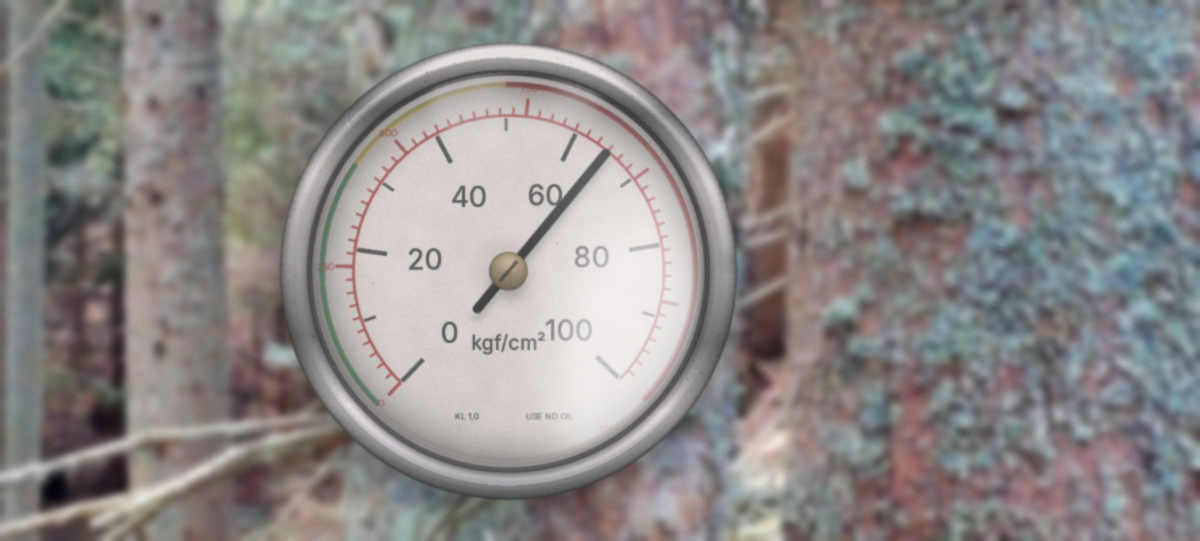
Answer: {"value": 65, "unit": "kg/cm²"}
